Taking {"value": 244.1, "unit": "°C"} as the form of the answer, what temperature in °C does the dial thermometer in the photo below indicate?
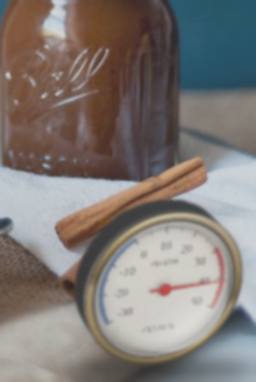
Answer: {"value": 40, "unit": "°C"}
